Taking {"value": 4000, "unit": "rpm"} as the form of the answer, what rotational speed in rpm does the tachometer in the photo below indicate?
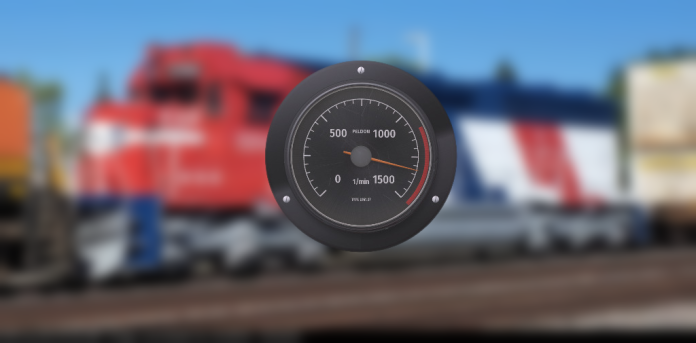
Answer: {"value": 1325, "unit": "rpm"}
